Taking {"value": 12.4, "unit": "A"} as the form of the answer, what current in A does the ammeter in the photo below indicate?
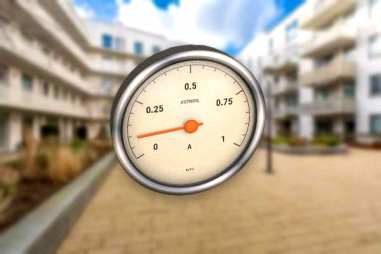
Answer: {"value": 0.1, "unit": "A"}
